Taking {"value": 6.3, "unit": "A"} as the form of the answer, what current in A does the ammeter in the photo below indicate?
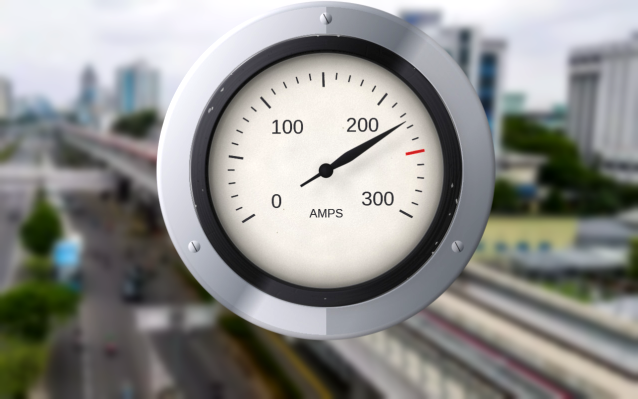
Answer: {"value": 225, "unit": "A"}
